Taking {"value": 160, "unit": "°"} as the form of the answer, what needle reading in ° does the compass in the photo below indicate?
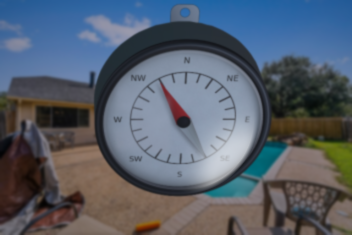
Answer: {"value": 330, "unit": "°"}
